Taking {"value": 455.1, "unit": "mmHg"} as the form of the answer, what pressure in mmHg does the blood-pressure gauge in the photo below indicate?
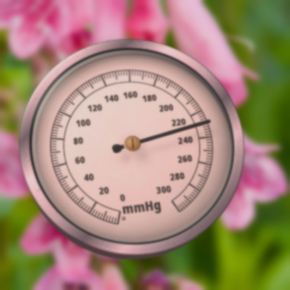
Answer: {"value": 230, "unit": "mmHg"}
